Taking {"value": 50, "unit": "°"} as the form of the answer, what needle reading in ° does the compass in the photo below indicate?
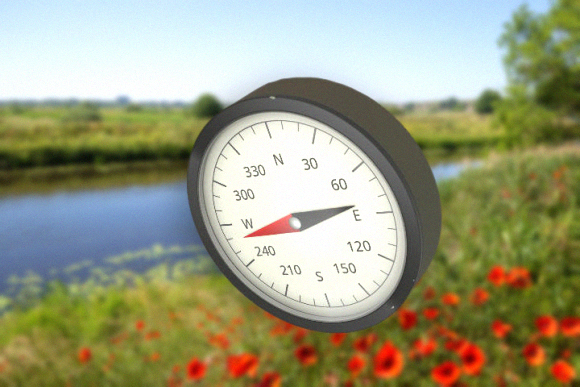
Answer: {"value": 260, "unit": "°"}
